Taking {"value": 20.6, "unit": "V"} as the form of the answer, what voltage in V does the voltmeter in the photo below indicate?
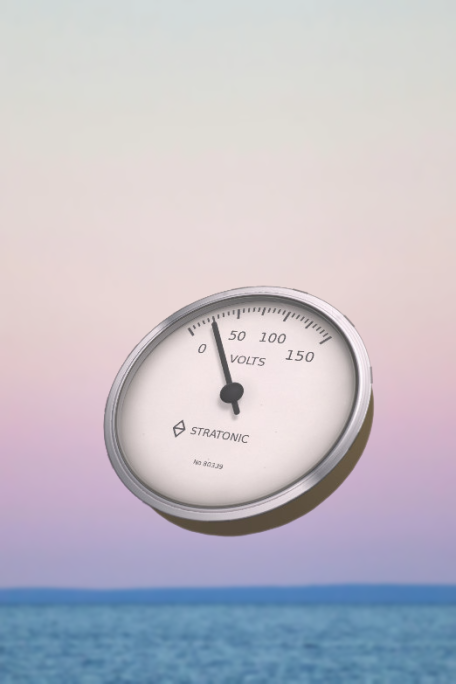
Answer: {"value": 25, "unit": "V"}
